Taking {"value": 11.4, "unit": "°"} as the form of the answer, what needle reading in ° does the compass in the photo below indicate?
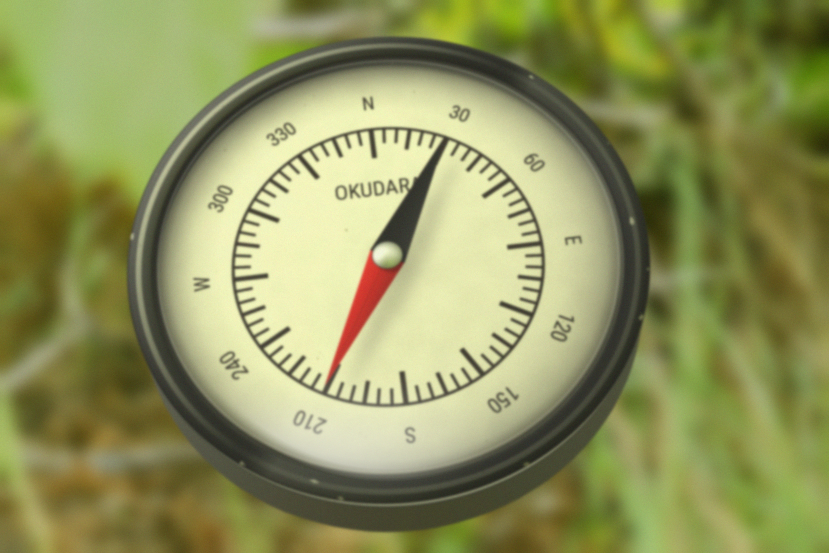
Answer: {"value": 210, "unit": "°"}
